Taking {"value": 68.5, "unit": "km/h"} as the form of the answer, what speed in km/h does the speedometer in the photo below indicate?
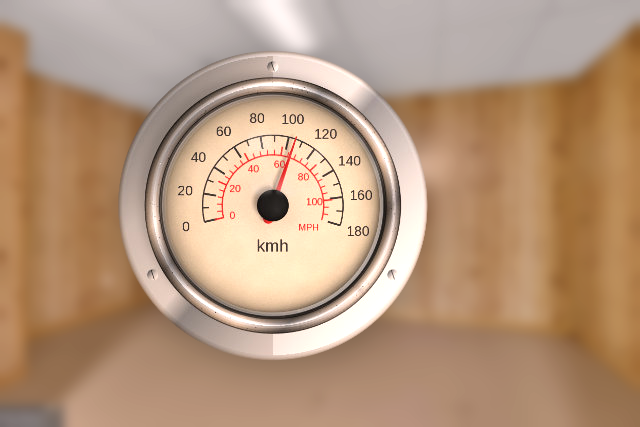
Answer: {"value": 105, "unit": "km/h"}
